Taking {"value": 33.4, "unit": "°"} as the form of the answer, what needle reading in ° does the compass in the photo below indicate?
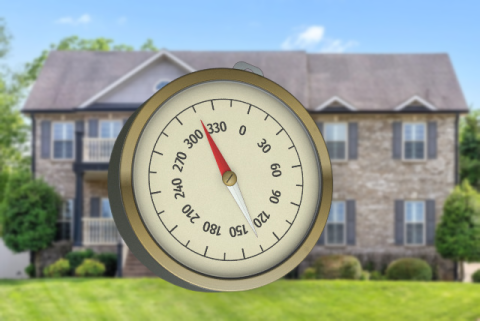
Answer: {"value": 315, "unit": "°"}
